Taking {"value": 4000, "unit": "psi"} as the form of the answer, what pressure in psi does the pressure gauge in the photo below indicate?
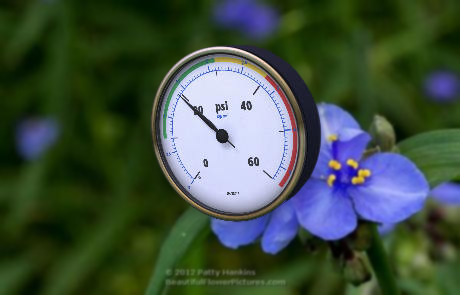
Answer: {"value": 20, "unit": "psi"}
